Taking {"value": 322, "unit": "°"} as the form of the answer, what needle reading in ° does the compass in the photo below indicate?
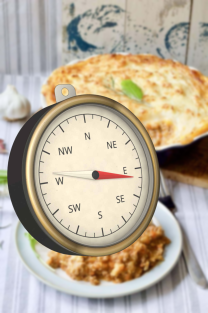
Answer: {"value": 100, "unit": "°"}
